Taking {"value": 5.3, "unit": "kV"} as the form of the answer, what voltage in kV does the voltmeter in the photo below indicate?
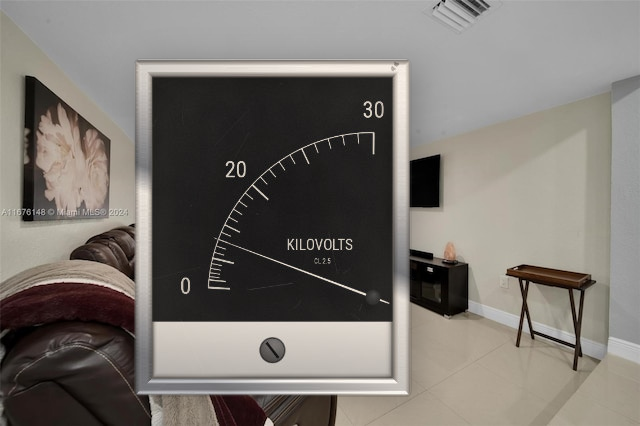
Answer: {"value": 13, "unit": "kV"}
